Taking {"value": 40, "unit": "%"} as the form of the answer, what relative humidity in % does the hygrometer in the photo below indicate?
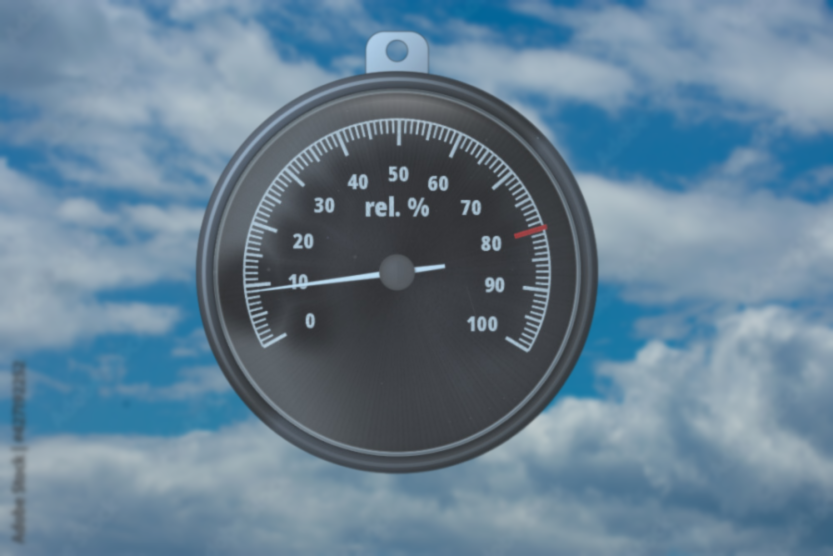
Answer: {"value": 9, "unit": "%"}
